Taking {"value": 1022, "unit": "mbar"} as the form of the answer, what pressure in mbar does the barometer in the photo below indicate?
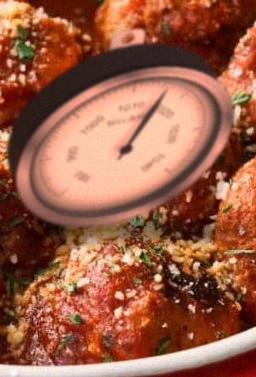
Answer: {"value": 1015, "unit": "mbar"}
